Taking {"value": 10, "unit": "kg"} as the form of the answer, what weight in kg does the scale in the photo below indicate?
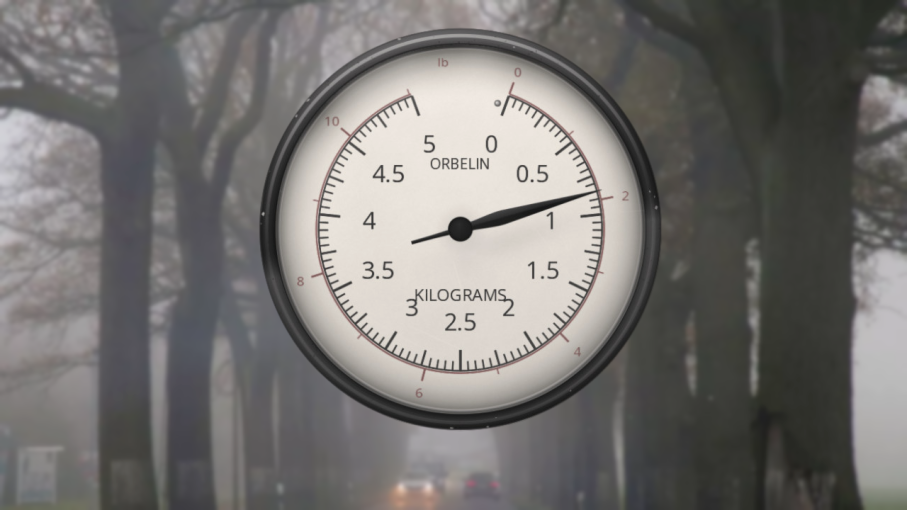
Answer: {"value": 0.85, "unit": "kg"}
